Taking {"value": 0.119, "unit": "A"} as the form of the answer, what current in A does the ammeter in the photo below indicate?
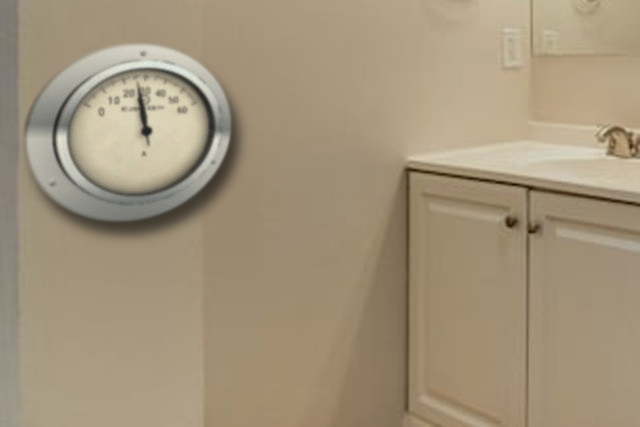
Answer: {"value": 25, "unit": "A"}
